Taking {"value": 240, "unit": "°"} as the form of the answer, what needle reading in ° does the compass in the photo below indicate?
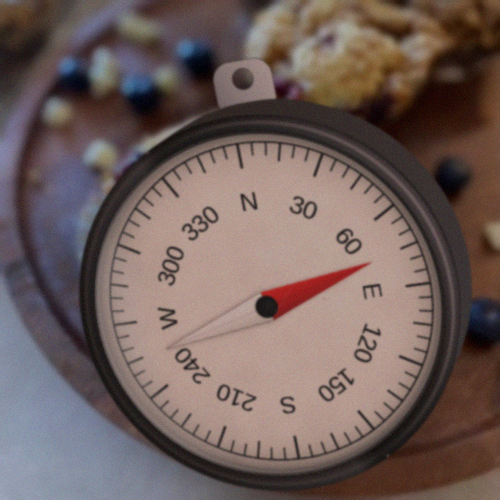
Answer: {"value": 75, "unit": "°"}
